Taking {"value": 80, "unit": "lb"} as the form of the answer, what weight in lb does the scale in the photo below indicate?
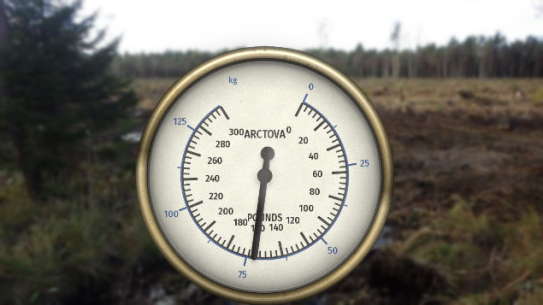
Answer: {"value": 160, "unit": "lb"}
